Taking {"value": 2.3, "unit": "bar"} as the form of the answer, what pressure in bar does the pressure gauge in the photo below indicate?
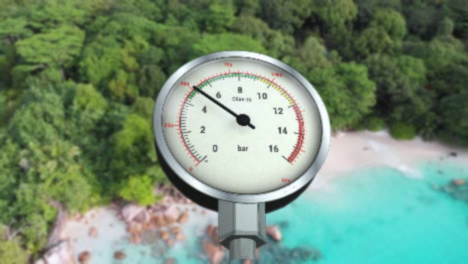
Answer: {"value": 5, "unit": "bar"}
